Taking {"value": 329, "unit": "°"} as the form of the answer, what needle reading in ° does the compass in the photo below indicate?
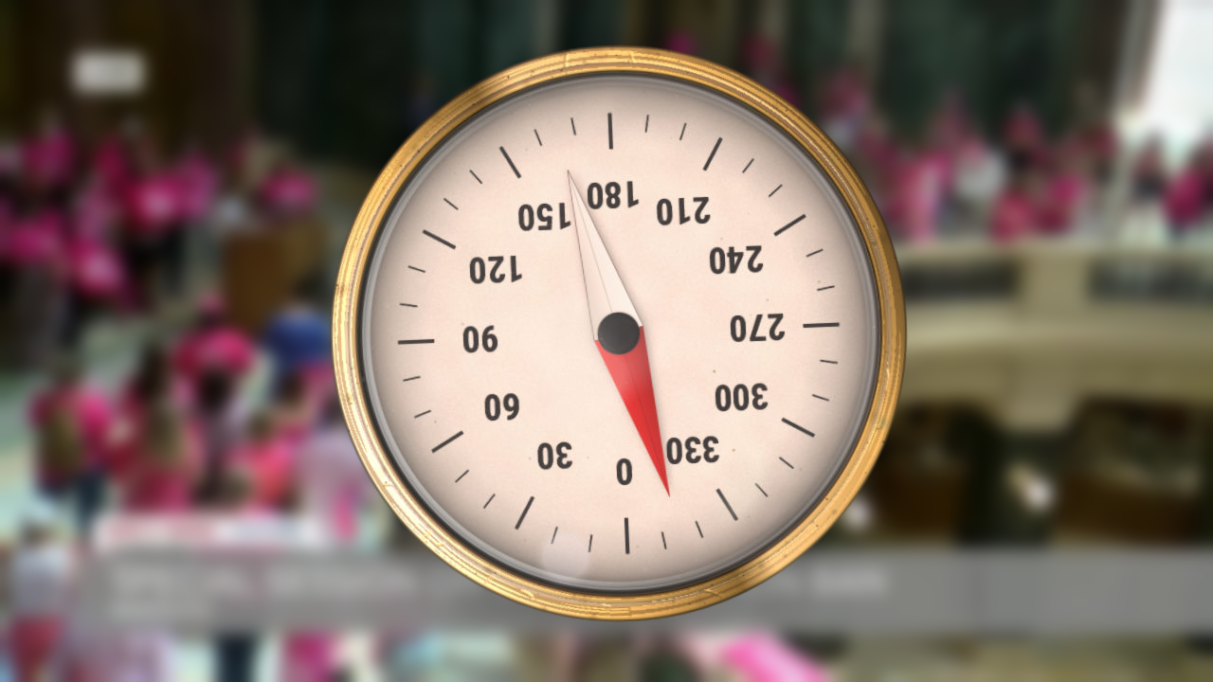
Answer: {"value": 345, "unit": "°"}
